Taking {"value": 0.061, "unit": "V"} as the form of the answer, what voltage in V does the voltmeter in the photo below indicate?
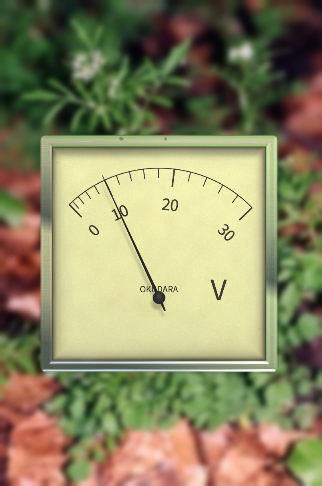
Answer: {"value": 10, "unit": "V"}
